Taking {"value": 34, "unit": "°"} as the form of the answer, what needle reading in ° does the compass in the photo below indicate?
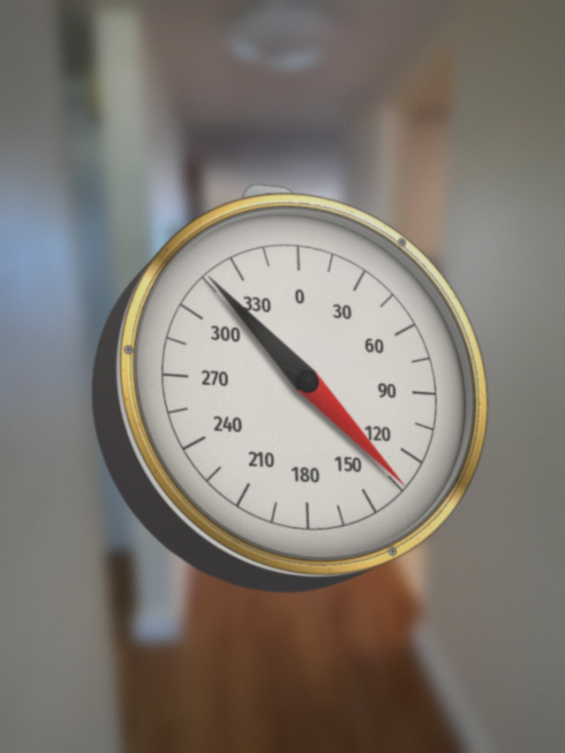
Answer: {"value": 135, "unit": "°"}
